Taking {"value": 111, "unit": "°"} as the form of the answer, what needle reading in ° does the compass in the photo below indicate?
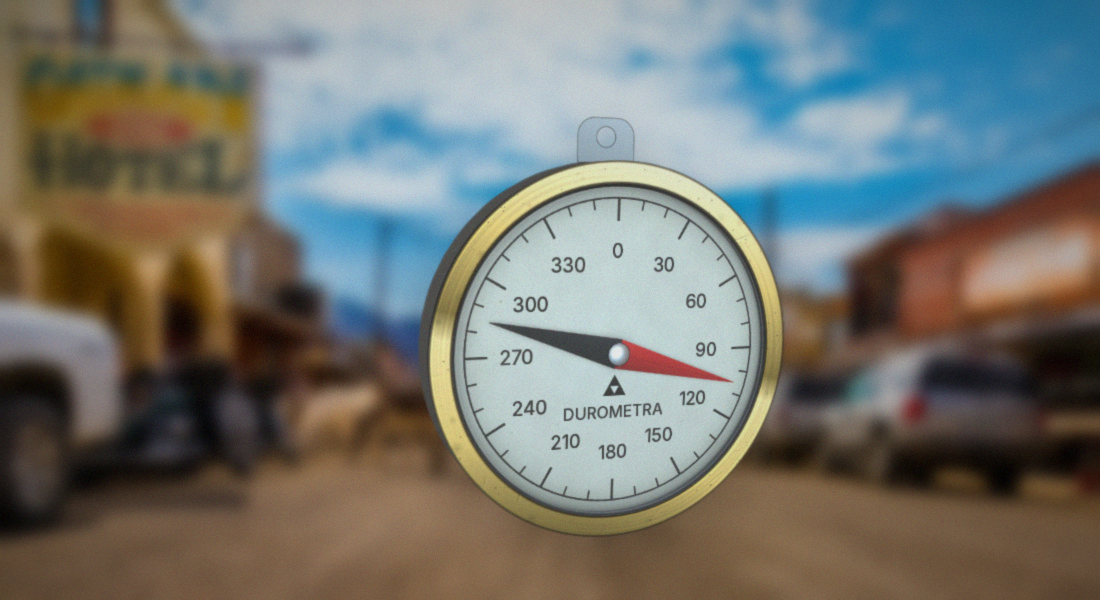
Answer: {"value": 105, "unit": "°"}
